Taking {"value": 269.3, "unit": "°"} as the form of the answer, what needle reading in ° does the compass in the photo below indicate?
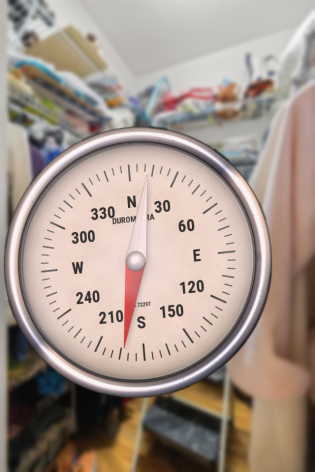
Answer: {"value": 192.5, "unit": "°"}
